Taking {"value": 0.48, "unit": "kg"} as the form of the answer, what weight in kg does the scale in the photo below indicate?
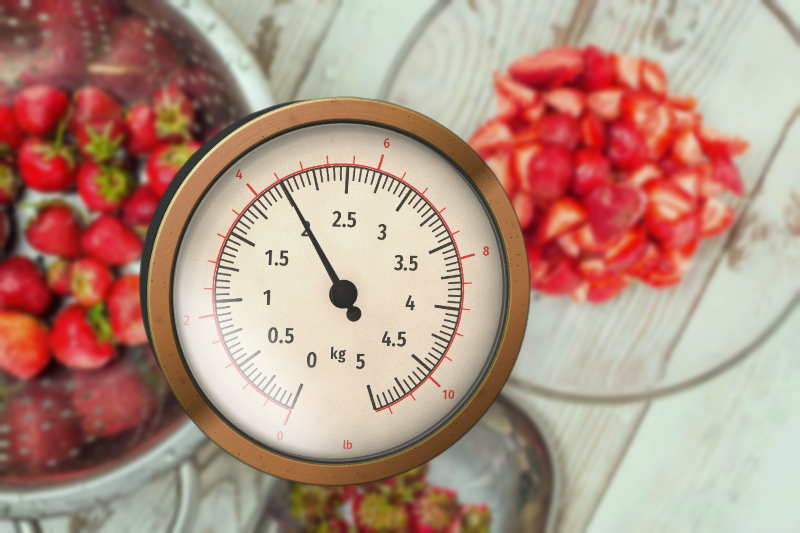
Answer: {"value": 2, "unit": "kg"}
